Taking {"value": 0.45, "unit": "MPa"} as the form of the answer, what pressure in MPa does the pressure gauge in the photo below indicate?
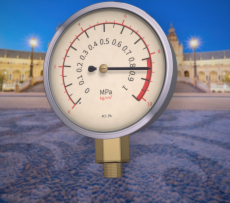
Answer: {"value": 0.85, "unit": "MPa"}
